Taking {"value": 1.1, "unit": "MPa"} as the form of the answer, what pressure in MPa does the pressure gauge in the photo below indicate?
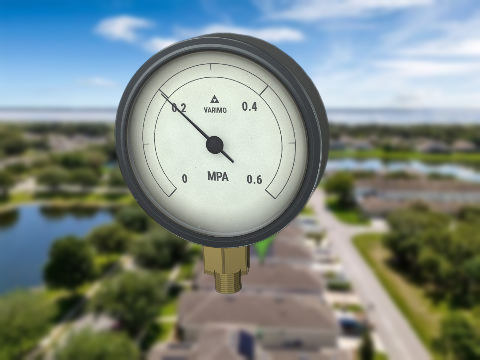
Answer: {"value": 0.2, "unit": "MPa"}
